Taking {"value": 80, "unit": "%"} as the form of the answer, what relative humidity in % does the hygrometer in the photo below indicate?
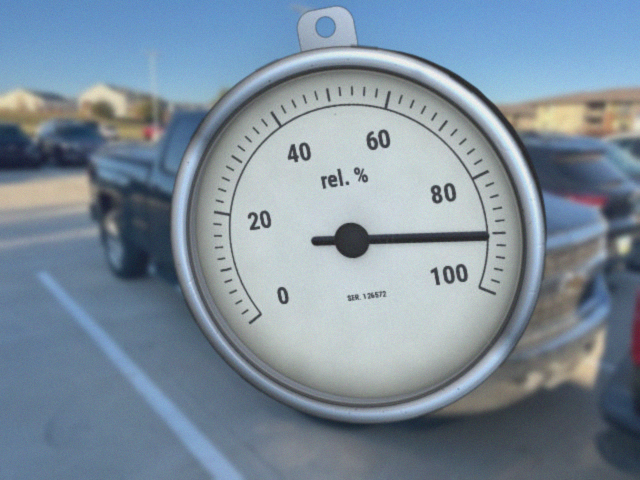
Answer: {"value": 90, "unit": "%"}
